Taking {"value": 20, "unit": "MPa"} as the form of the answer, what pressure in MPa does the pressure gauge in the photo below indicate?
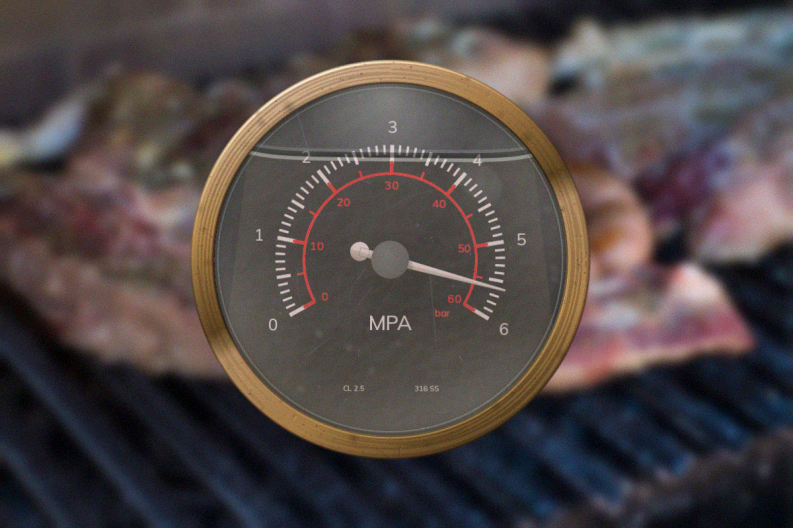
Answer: {"value": 5.6, "unit": "MPa"}
